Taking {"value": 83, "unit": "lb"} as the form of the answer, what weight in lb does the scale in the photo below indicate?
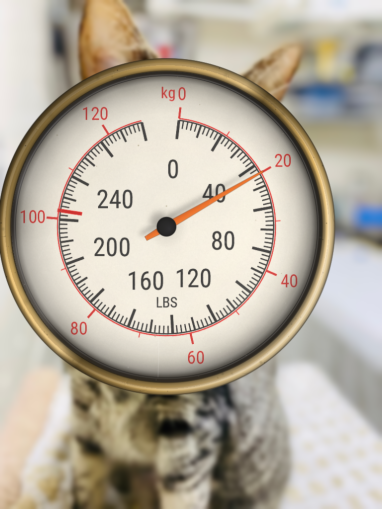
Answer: {"value": 44, "unit": "lb"}
